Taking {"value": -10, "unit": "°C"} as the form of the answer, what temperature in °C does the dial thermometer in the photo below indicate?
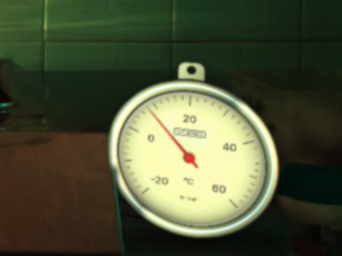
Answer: {"value": 8, "unit": "°C"}
